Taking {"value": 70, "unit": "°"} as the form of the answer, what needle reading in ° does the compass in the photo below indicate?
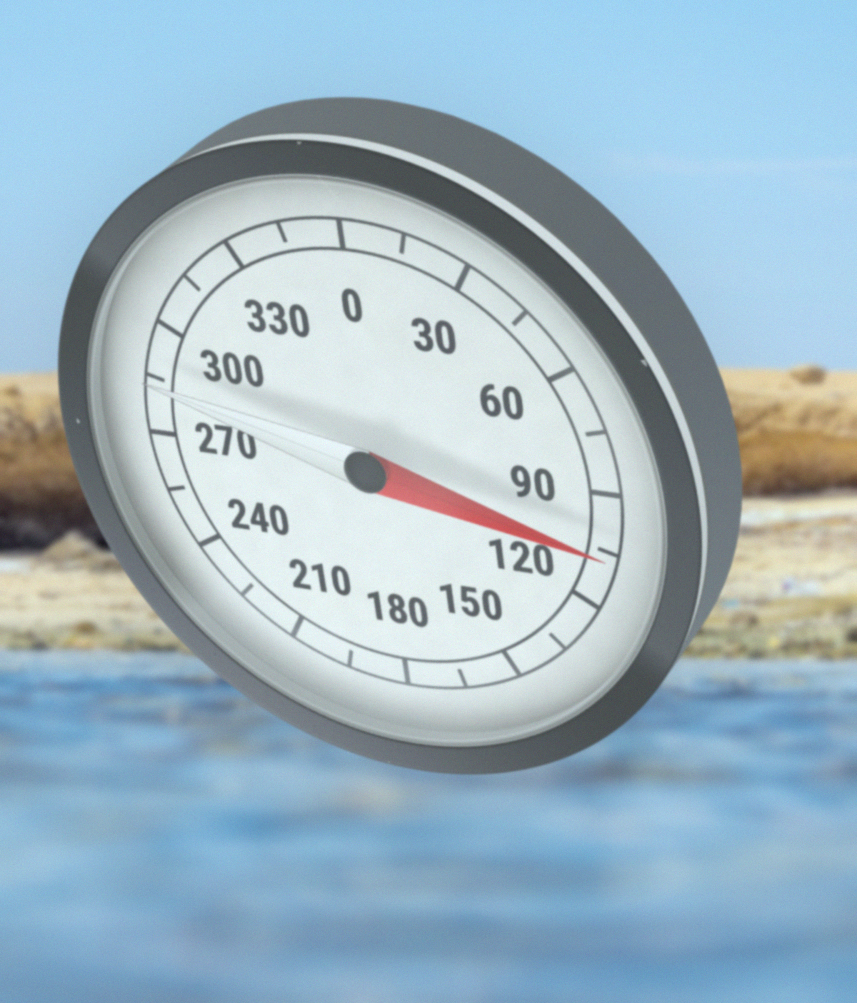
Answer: {"value": 105, "unit": "°"}
